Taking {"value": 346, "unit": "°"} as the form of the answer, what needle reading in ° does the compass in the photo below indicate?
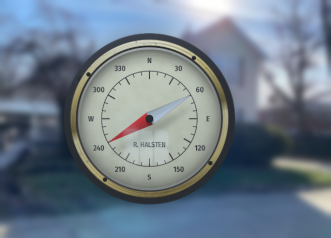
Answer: {"value": 240, "unit": "°"}
